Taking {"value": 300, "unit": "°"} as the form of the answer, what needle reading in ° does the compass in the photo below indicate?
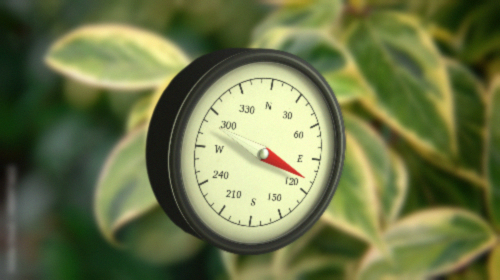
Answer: {"value": 110, "unit": "°"}
